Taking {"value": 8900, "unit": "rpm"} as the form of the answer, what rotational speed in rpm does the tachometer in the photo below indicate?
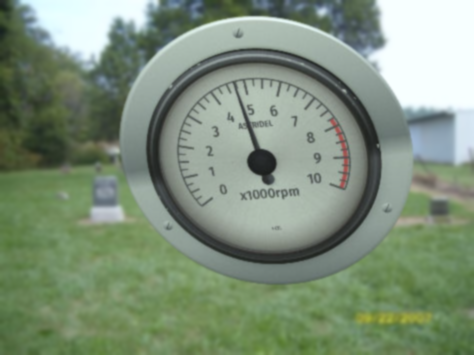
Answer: {"value": 4750, "unit": "rpm"}
